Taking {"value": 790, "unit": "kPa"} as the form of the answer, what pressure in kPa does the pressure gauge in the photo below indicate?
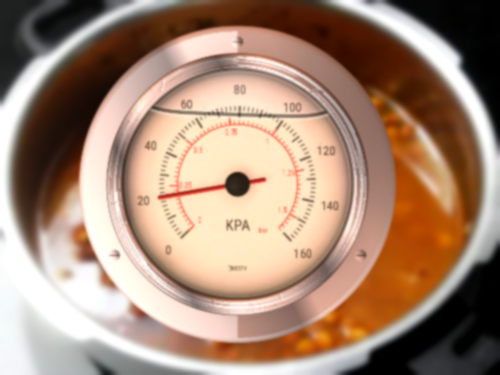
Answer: {"value": 20, "unit": "kPa"}
